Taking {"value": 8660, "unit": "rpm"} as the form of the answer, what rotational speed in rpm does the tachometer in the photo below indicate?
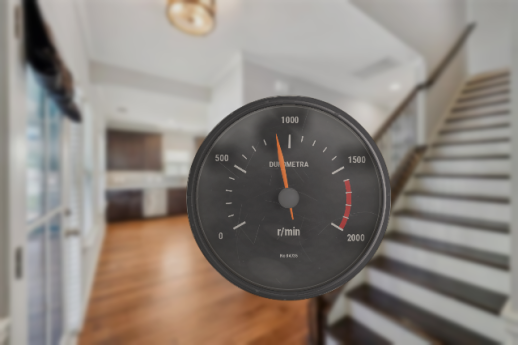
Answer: {"value": 900, "unit": "rpm"}
